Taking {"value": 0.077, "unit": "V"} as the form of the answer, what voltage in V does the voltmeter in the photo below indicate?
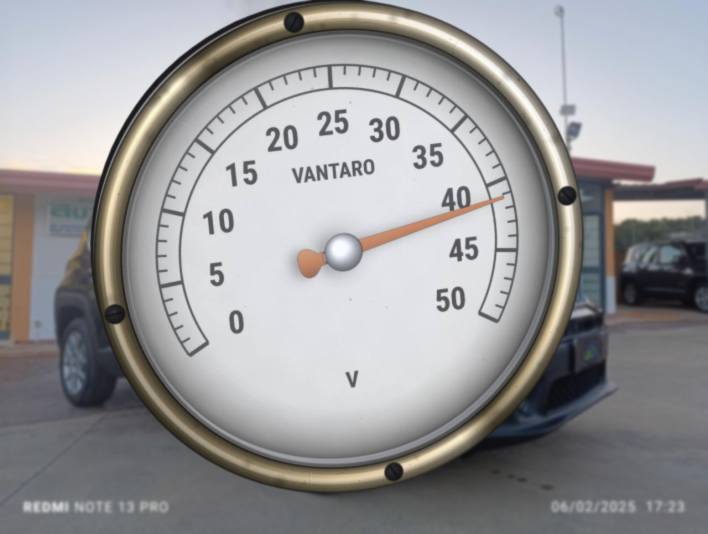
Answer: {"value": 41, "unit": "V"}
